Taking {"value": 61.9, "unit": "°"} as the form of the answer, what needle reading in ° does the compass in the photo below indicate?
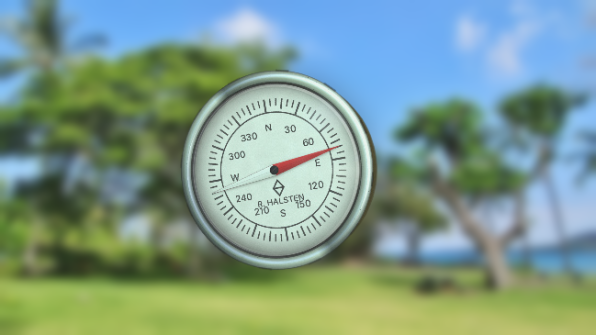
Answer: {"value": 80, "unit": "°"}
